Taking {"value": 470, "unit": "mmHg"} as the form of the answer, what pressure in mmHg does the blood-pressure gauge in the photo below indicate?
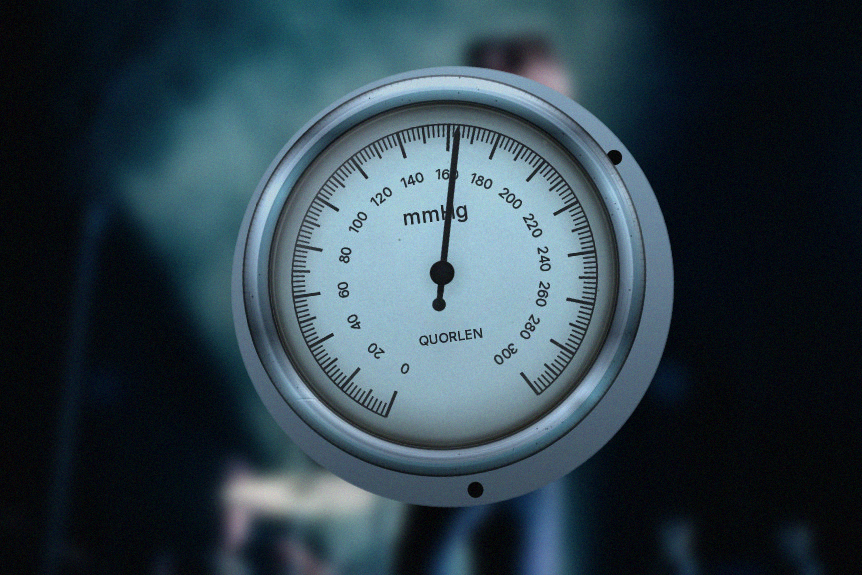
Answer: {"value": 164, "unit": "mmHg"}
